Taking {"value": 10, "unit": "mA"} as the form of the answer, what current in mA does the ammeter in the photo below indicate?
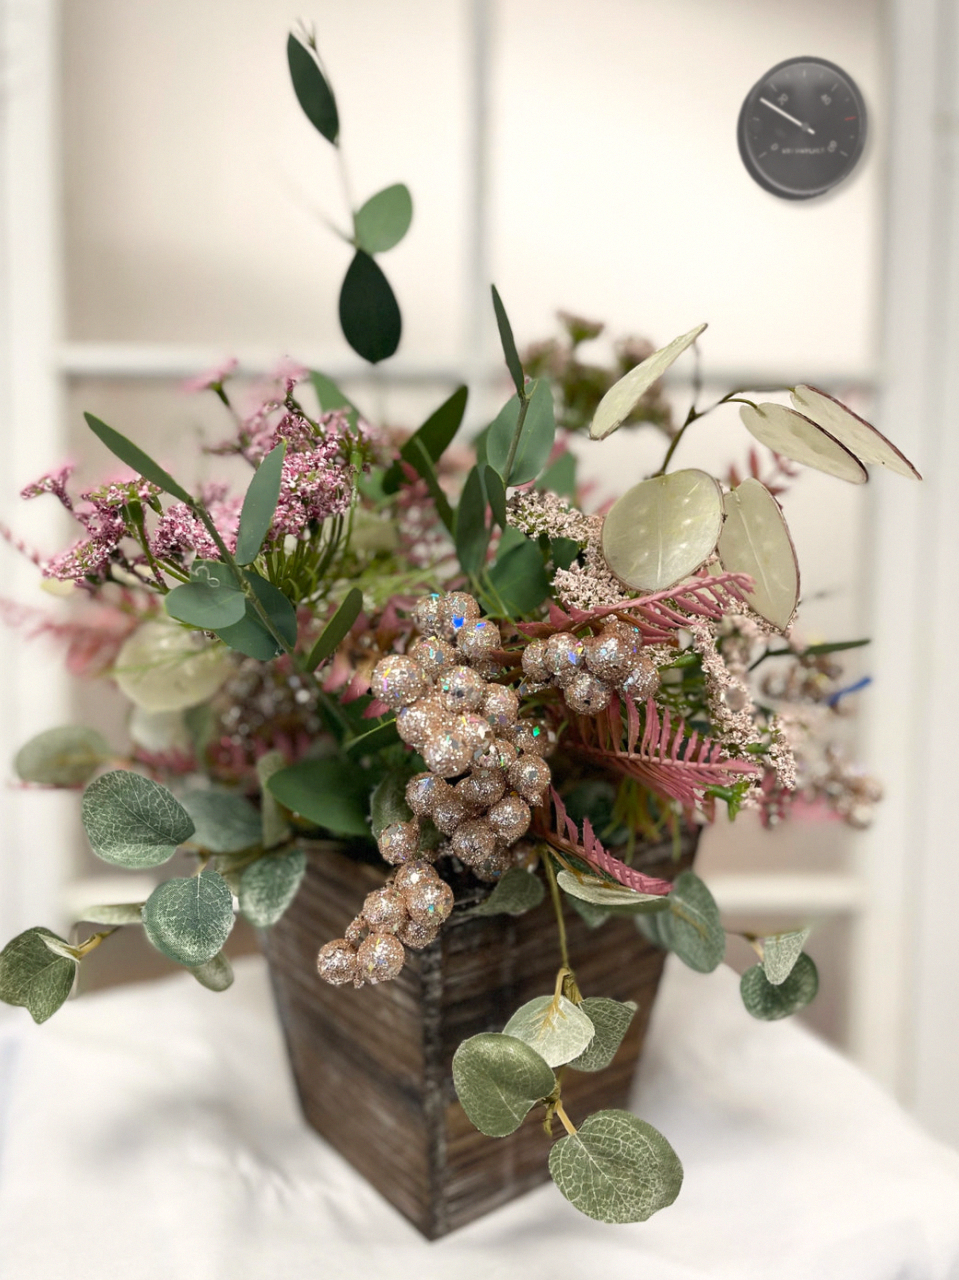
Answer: {"value": 15, "unit": "mA"}
